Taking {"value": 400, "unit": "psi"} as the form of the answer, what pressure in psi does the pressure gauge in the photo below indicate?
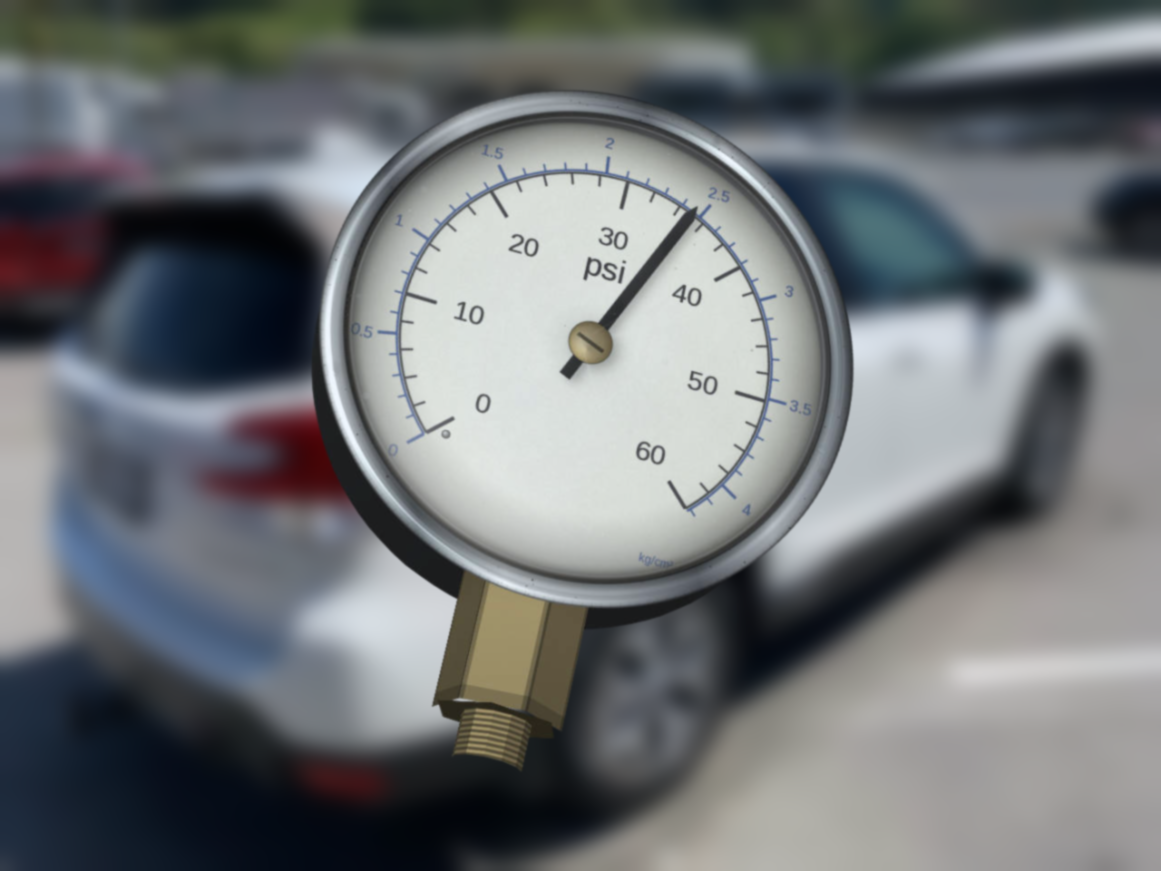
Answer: {"value": 35, "unit": "psi"}
